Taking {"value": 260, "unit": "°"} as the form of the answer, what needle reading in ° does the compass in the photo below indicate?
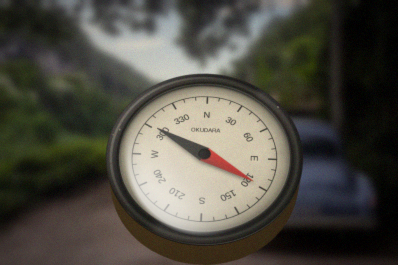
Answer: {"value": 120, "unit": "°"}
